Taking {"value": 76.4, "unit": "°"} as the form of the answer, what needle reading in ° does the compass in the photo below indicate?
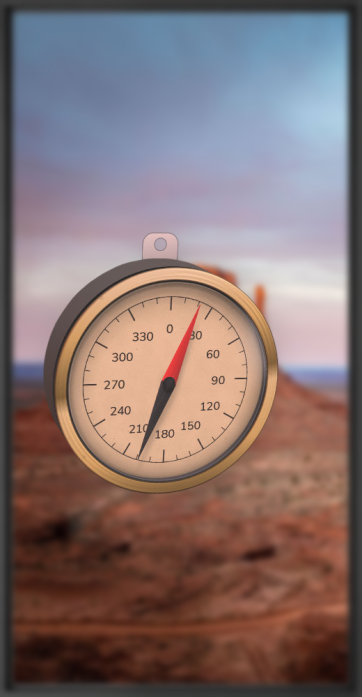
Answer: {"value": 20, "unit": "°"}
